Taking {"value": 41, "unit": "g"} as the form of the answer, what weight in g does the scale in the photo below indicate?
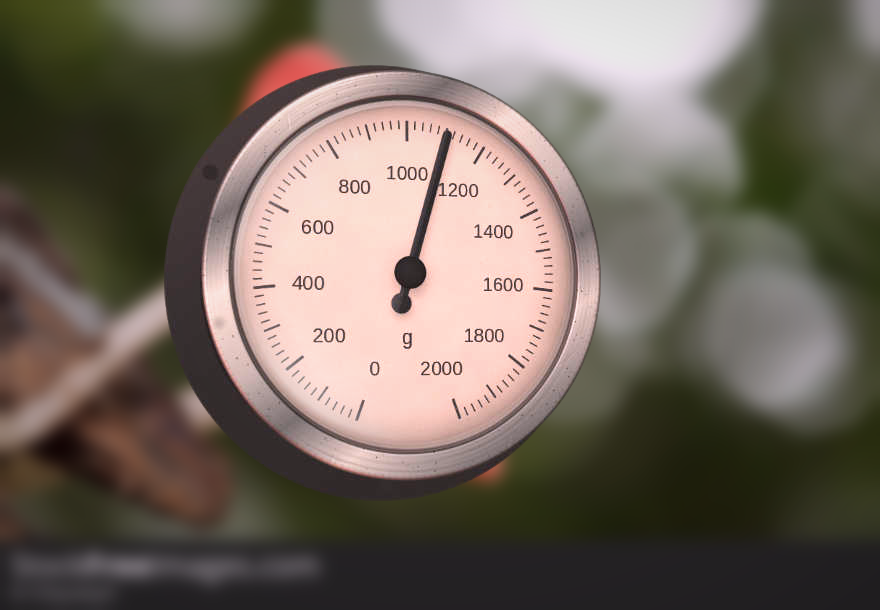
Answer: {"value": 1100, "unit": "g"}
